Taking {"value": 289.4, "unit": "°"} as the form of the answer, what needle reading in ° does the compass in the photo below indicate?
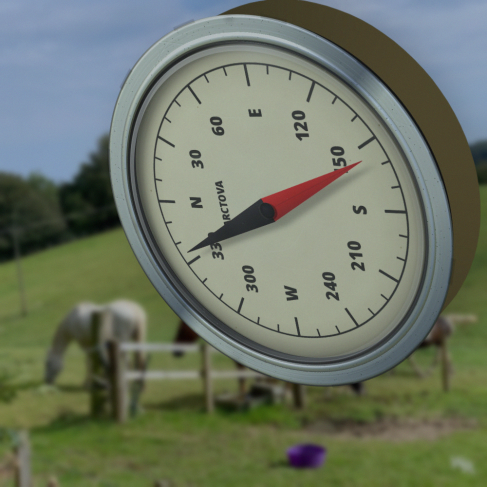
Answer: {"value": 155, "unit": "°"}
